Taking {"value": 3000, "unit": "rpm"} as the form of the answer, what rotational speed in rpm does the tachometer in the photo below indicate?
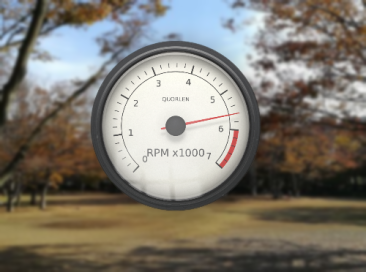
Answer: {"value": 5600, "unit": "rpm"}
